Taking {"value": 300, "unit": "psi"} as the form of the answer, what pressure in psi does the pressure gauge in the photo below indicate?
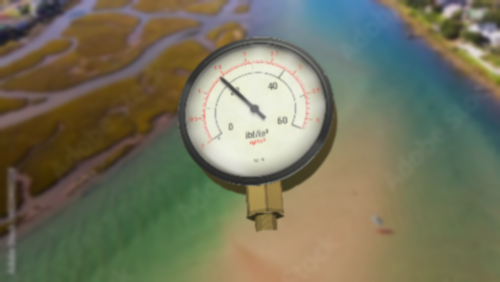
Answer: {"value": 20, "unit": "psi"}
